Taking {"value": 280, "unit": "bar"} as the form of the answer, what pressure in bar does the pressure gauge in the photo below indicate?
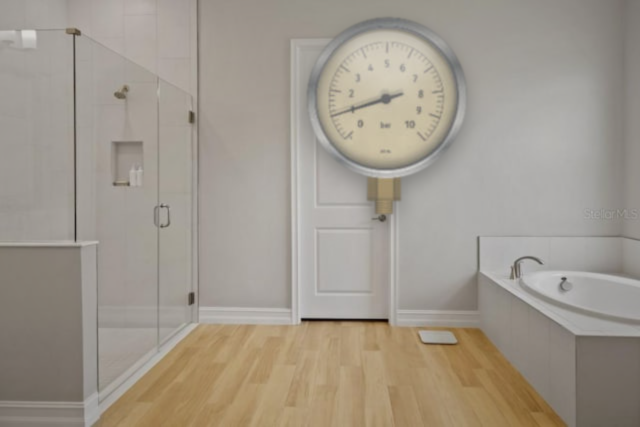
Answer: {"value": 1, "unit": "bar"}
